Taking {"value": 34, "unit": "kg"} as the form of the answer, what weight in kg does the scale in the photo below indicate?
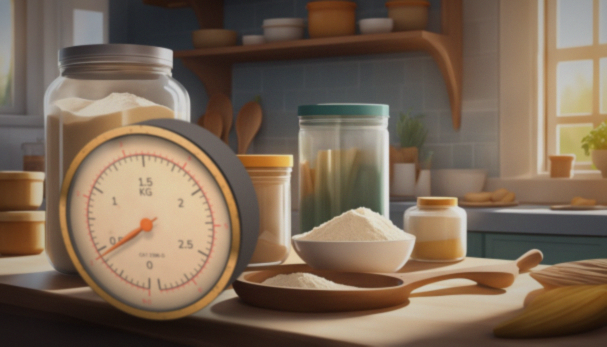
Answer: {"value": 0.45, "unit": "kg"}
